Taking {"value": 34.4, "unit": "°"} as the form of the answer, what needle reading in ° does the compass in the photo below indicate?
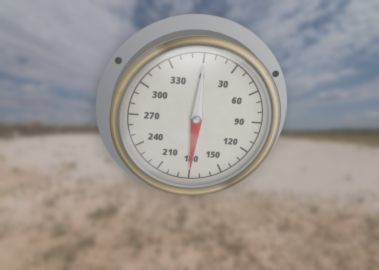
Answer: {"value": 180, "unit": "°"}
